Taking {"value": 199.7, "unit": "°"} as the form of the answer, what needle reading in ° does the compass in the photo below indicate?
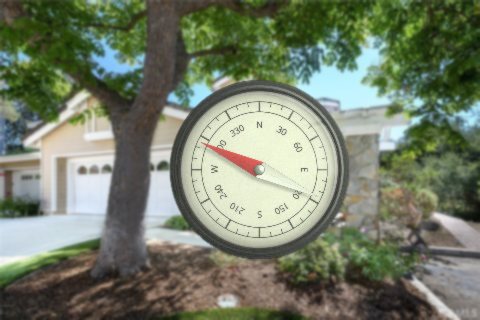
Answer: {"value": 295, "unit": "°"}
